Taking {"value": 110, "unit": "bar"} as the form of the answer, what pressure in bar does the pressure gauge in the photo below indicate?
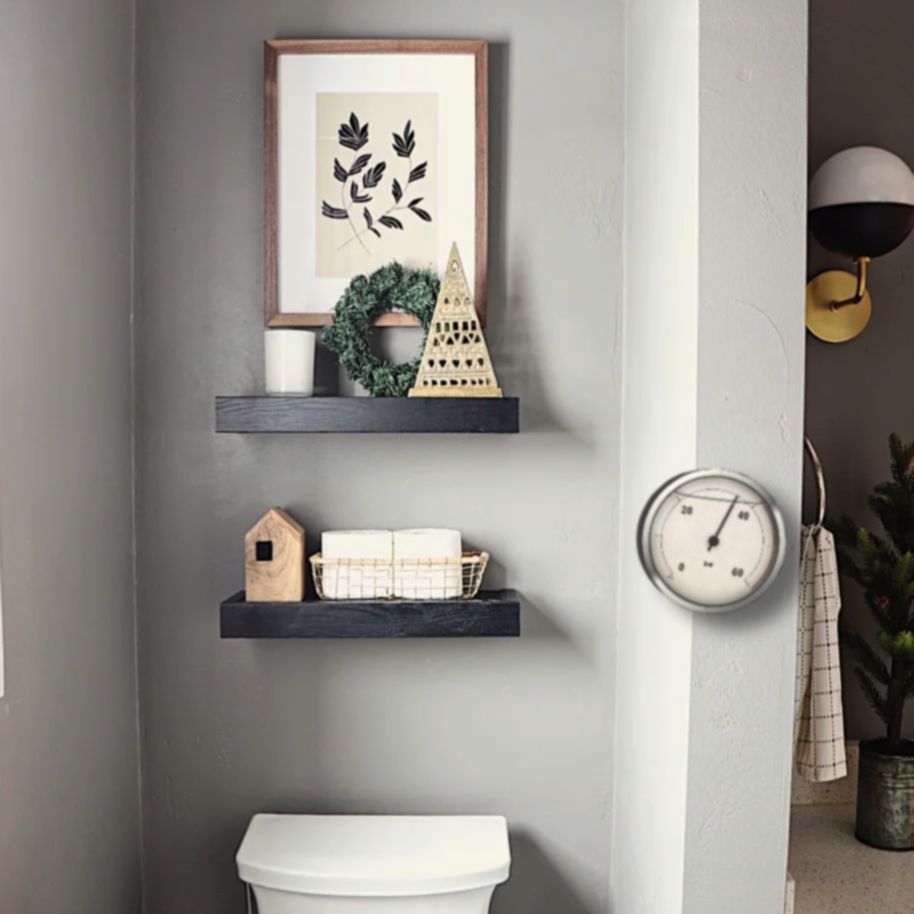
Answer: {"value": 35, "unit": "bar"}
